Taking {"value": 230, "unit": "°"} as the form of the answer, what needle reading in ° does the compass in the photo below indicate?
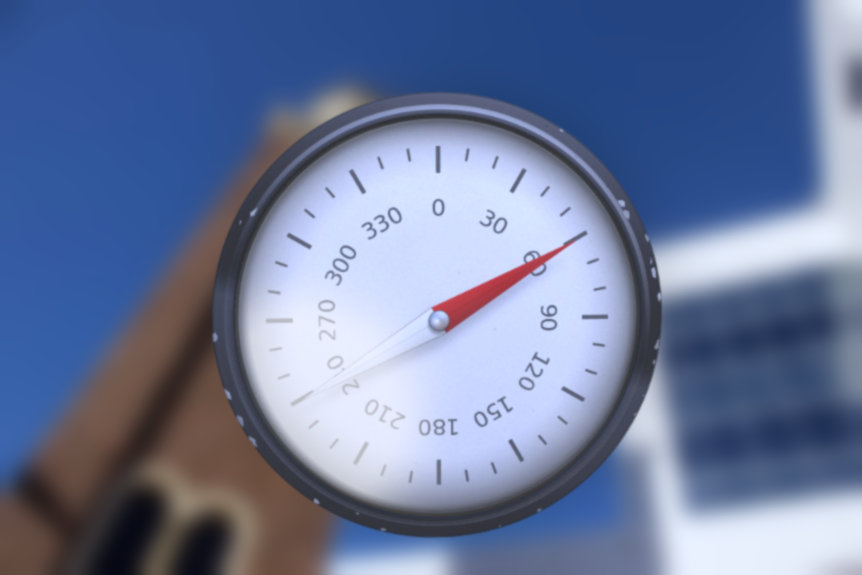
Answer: {"value": 60, "unit": "°"}
